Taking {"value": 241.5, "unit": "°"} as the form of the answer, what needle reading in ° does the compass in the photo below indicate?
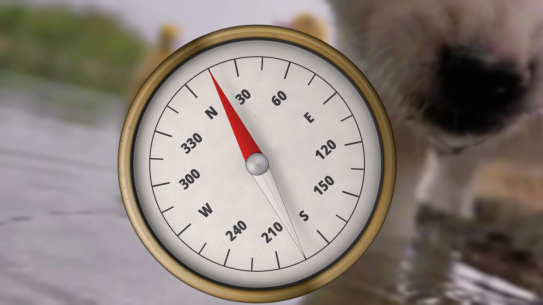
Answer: {"value": 15, "unit": "°"}
